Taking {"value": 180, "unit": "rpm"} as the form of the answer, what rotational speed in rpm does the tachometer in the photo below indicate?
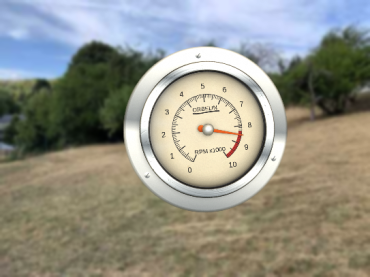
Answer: {"value": 8500, "unit": "rpm"}
